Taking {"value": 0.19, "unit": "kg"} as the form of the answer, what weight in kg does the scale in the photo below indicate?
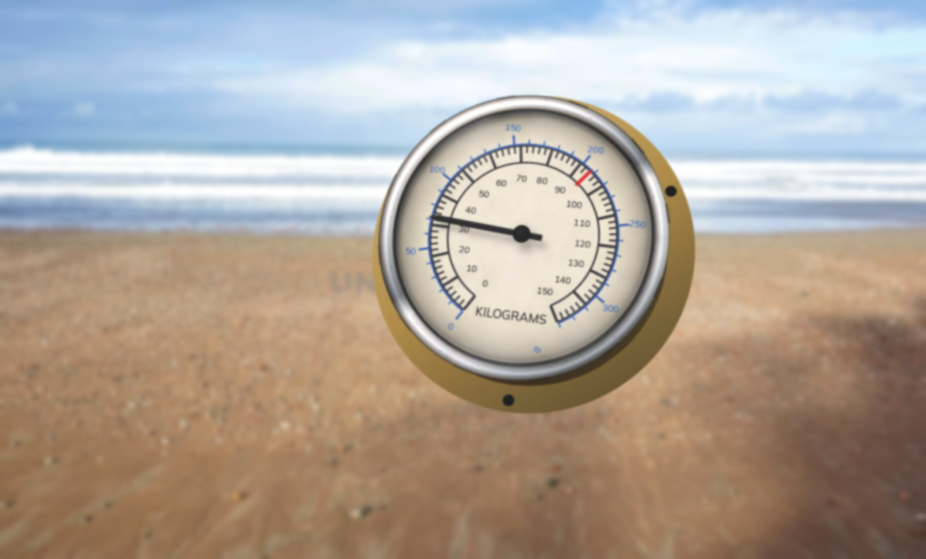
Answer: {"value": 32, "unit": "kg"}
